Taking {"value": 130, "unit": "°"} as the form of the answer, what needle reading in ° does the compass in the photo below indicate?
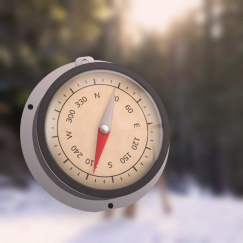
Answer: {"value": 205, "unit": "°"}
